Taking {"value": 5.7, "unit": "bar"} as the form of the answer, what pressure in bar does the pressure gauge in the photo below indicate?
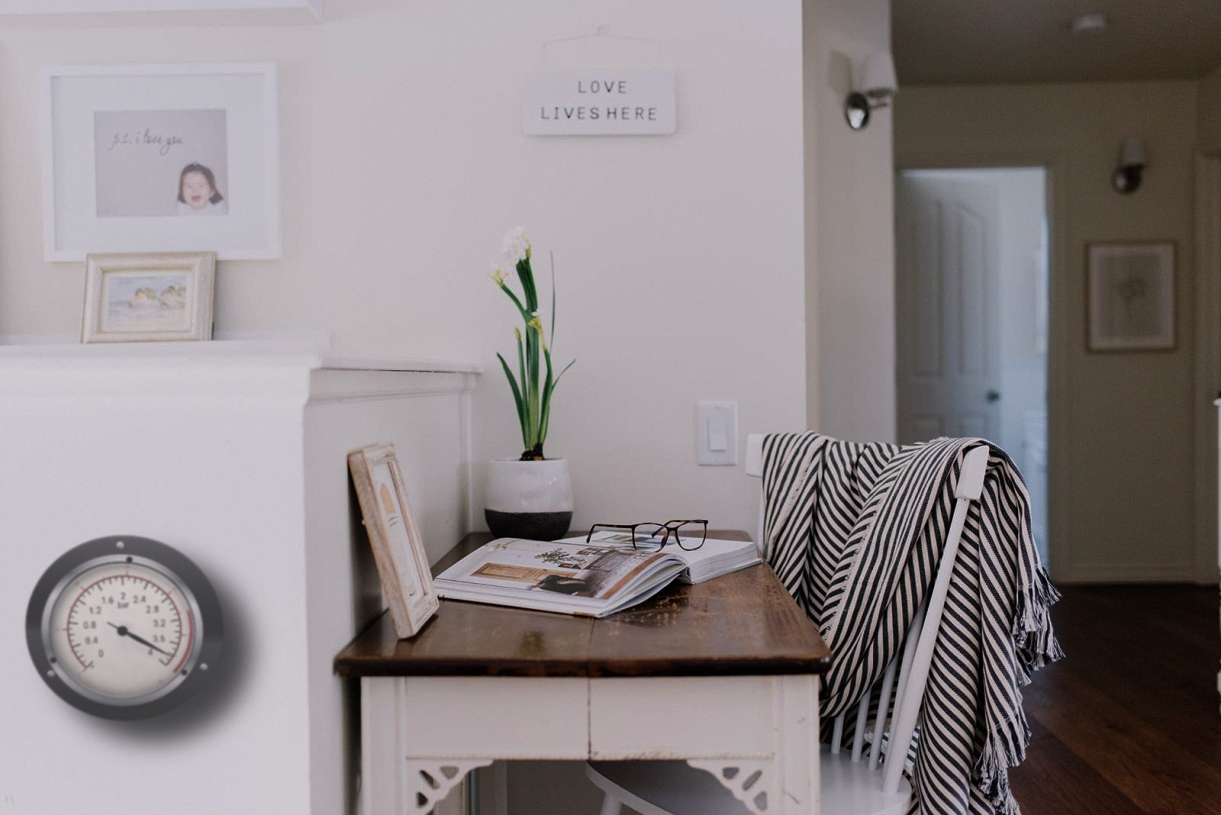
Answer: {"value": 3.8, "unit": "bar"}
